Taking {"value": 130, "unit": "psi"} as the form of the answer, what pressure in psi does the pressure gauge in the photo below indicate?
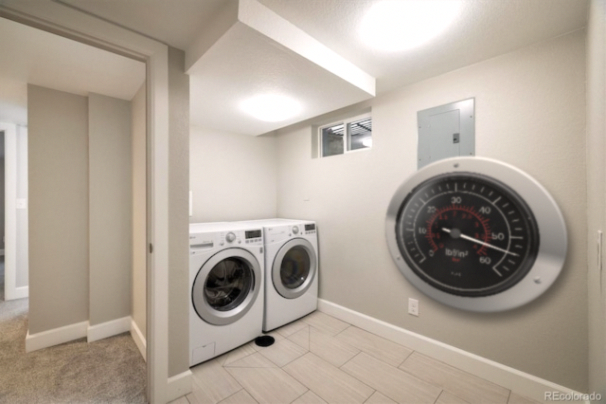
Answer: {"value": 54, "unit": "psi"}
